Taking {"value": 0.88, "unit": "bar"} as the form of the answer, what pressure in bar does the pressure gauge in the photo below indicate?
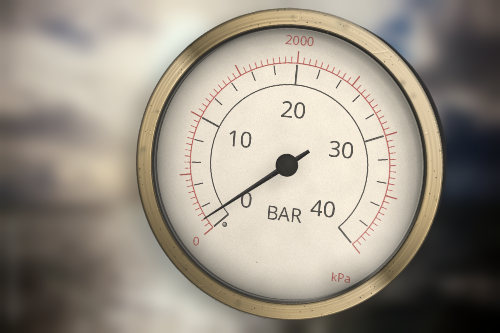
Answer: {"value": 1, "unit": "bar"}
